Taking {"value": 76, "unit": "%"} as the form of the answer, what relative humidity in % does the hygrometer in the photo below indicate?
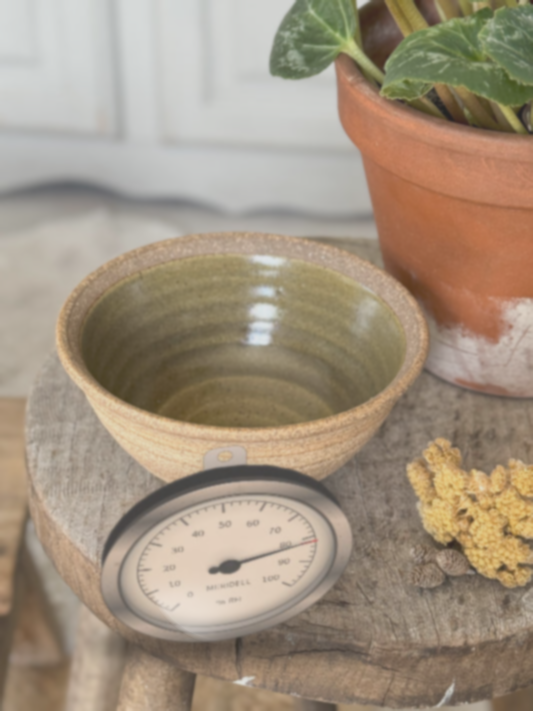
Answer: {"value": 80, "unit": "%"}
